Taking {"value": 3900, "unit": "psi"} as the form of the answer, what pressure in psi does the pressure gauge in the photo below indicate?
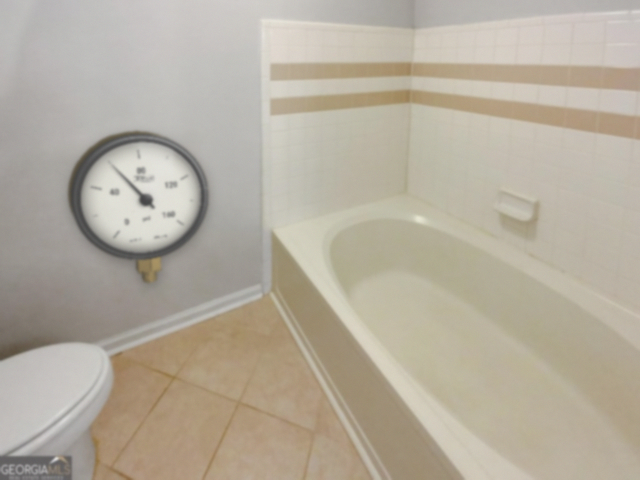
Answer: {"value": 60, "unit": "psi"}
